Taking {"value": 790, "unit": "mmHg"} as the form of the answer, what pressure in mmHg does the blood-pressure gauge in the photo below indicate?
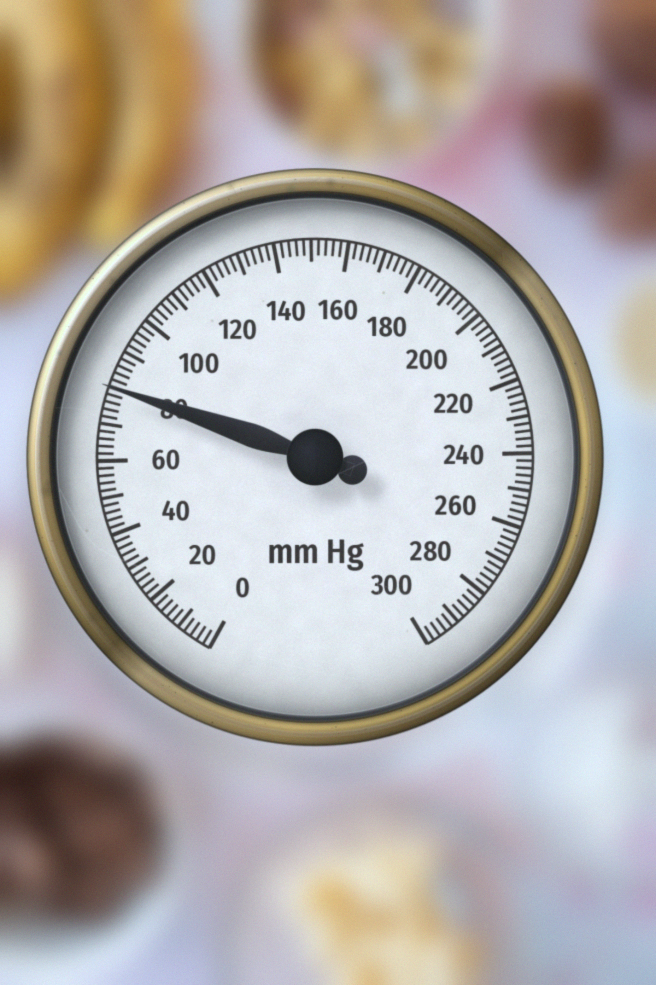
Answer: {"value": 80, "unit": "mmHg"}
